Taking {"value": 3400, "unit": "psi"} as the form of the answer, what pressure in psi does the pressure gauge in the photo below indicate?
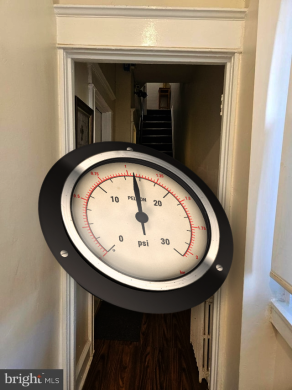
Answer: {"value": 15, "unit": "psi"}
